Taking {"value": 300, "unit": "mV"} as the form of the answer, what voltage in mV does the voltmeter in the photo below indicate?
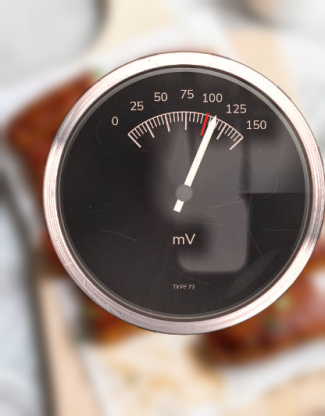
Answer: {"value": 110, "unit": "mV"}
